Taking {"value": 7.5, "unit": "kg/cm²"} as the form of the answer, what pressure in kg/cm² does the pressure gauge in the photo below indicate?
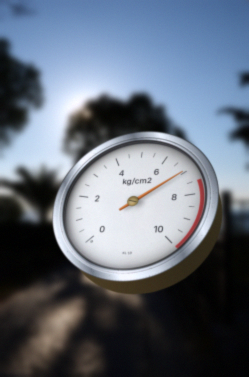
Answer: {"value": 7, "unit": "kg/cm²"}
